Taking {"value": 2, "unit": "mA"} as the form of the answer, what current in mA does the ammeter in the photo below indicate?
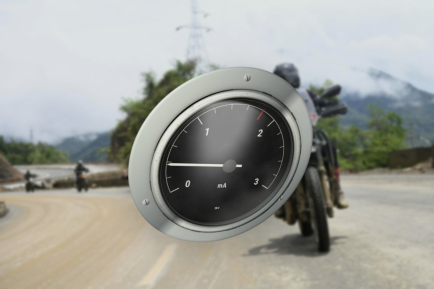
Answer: {"value": 0.4, "unit": "mA"}
